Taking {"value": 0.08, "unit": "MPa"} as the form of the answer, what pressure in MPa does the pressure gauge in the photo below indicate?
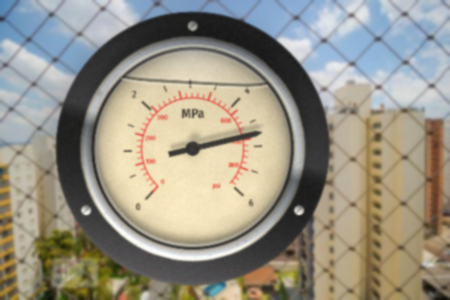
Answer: {"value": 4.75, "unit": "MPa"}
